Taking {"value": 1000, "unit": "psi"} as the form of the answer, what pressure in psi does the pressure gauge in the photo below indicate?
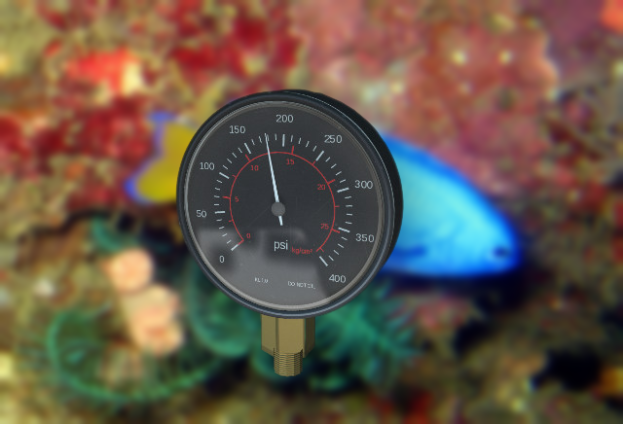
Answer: {"value": 180, "unit": "psi"}
